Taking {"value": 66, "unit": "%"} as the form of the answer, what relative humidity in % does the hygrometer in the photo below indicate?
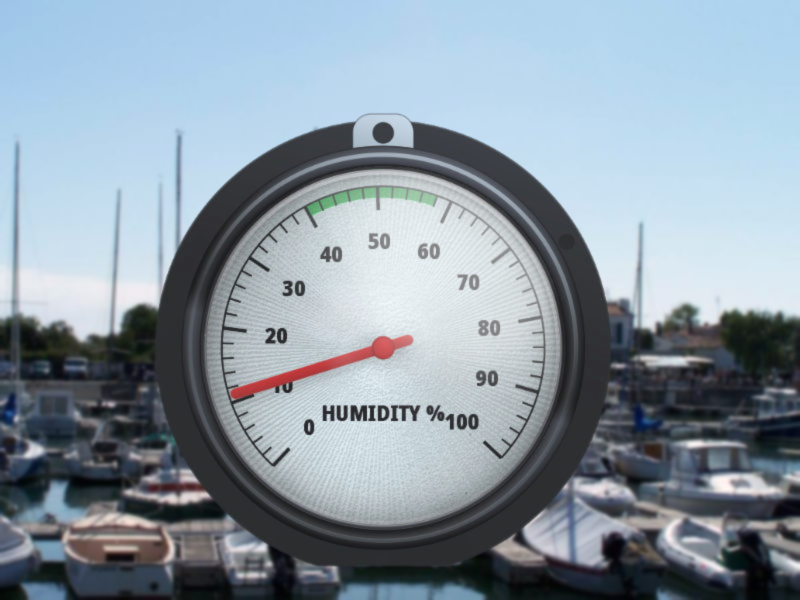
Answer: {"value": 11, "unit": "%"}
